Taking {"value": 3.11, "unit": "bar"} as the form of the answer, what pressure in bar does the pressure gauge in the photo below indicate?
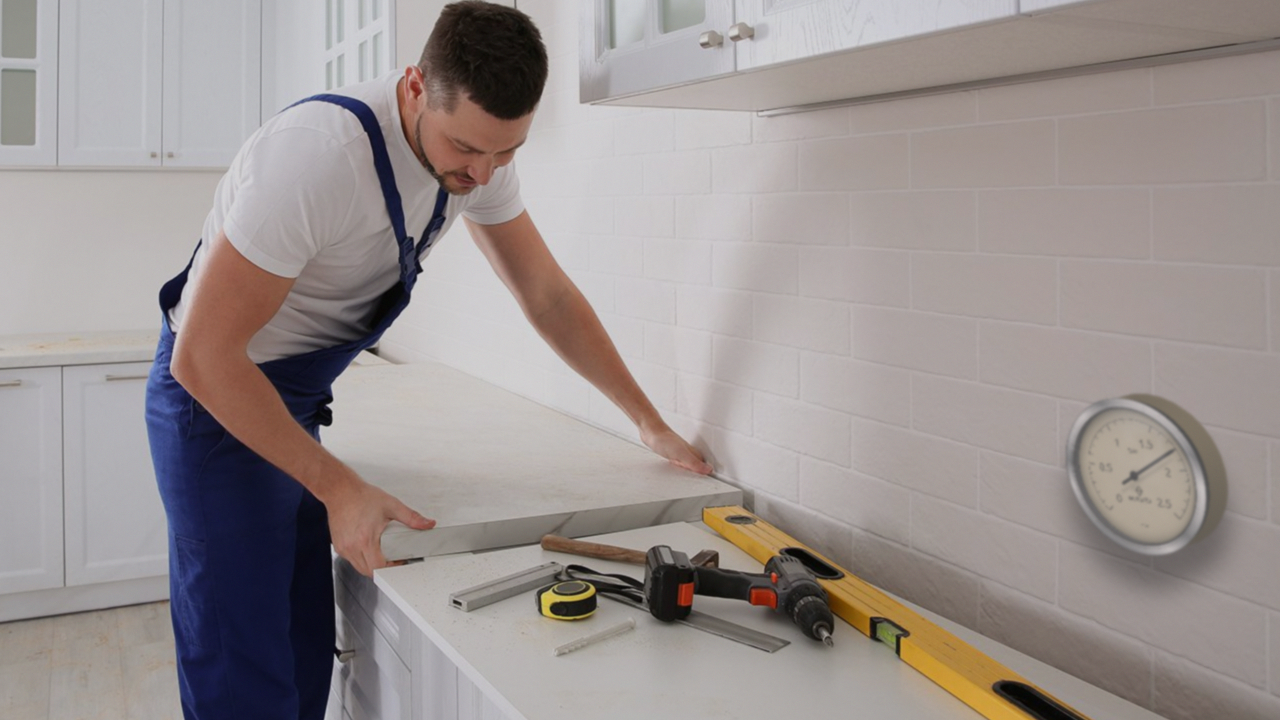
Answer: {"value": 1.8, "unit": "bar"}
